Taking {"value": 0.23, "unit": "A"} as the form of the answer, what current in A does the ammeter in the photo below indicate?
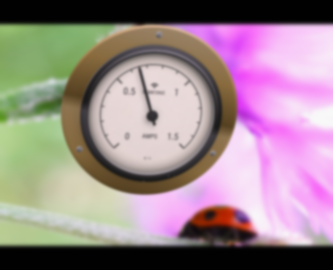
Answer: {"value": 0.65, "unit": "A"}
